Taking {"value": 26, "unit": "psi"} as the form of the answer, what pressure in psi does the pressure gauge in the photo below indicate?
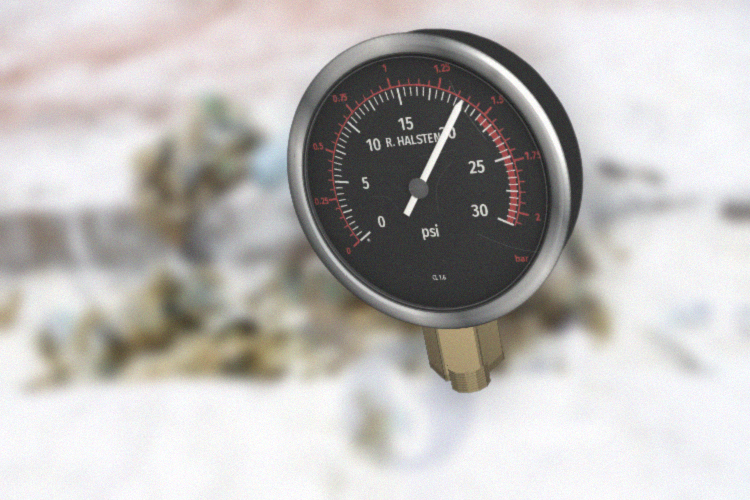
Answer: {"value": 20, "unit": "psi"}
